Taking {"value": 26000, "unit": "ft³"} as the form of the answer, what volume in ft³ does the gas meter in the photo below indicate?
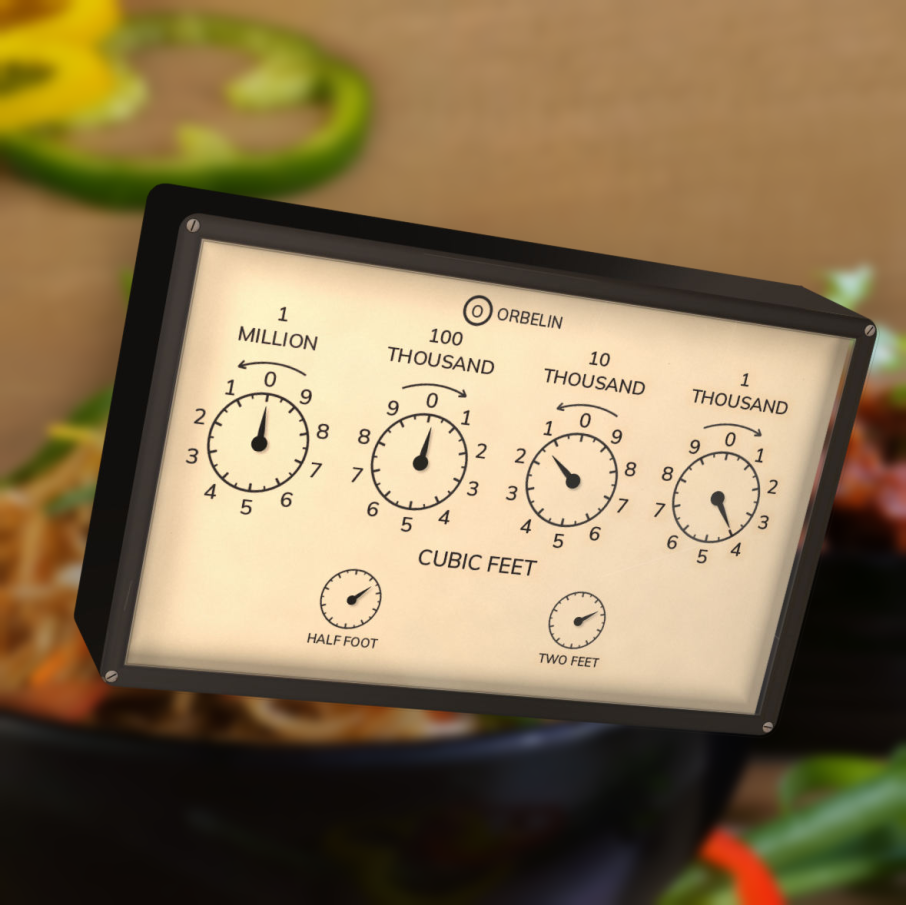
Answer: {"value": 1400, "unit": "ft³"}
